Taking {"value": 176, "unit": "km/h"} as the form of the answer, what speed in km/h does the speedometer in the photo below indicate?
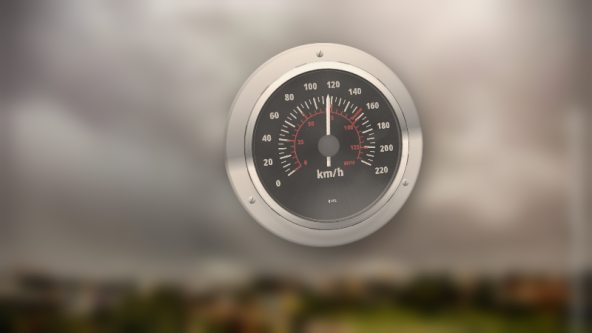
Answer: {"value": 115, "unit": "km/h"}
